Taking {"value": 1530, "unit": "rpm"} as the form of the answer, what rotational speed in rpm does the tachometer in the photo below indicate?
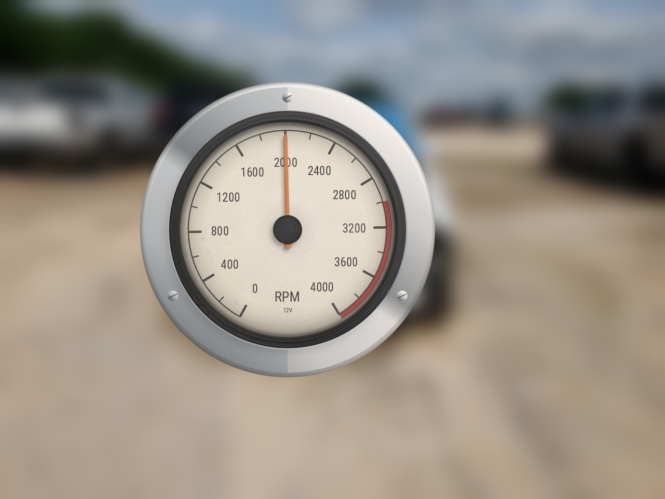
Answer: {"value": 2000, "unit": "rpm"}
